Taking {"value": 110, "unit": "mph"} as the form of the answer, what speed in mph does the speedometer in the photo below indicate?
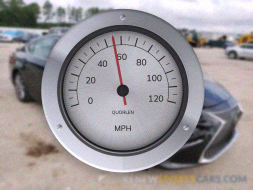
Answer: {"value": 55, "unit": "mph"}
